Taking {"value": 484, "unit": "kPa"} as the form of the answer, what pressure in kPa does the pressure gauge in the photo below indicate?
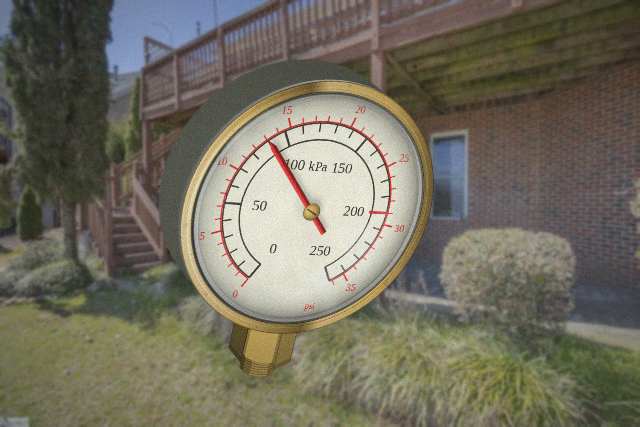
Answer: {"value": 90, "unit": "kPa"}
